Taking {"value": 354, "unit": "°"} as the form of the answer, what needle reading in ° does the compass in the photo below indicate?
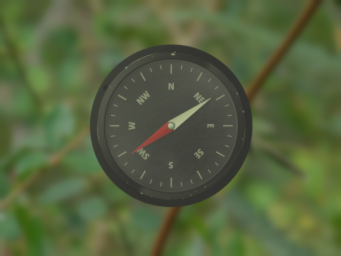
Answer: {"value": 235, "unit": "°"}
